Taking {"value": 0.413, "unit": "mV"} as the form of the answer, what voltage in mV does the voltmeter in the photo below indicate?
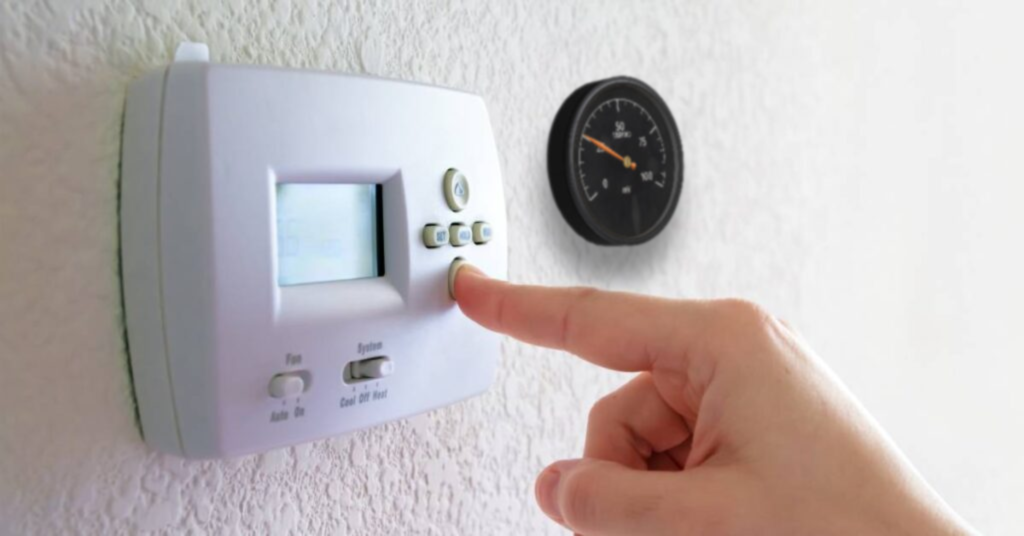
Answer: {"value": 25, "unit": "mV"}
